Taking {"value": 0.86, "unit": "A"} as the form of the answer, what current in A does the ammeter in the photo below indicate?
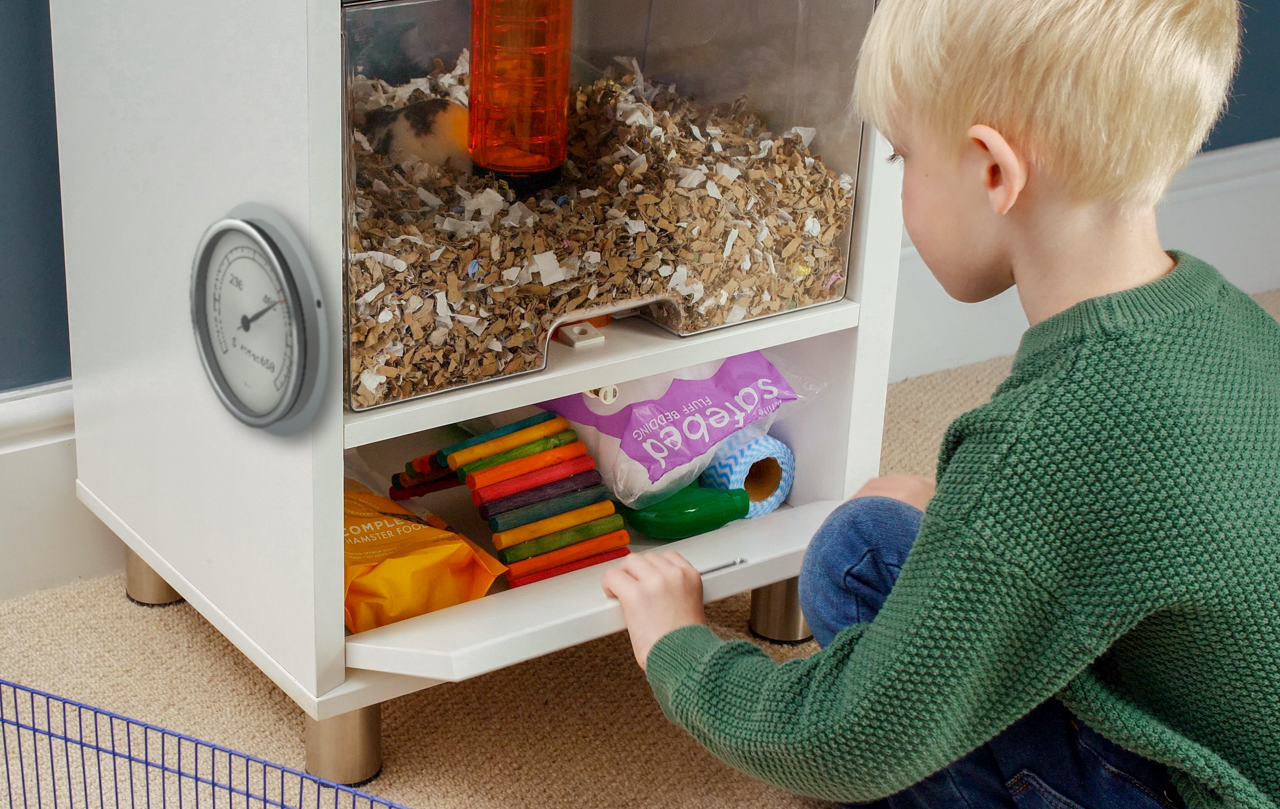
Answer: {"value": 420, "unit": "A"}
